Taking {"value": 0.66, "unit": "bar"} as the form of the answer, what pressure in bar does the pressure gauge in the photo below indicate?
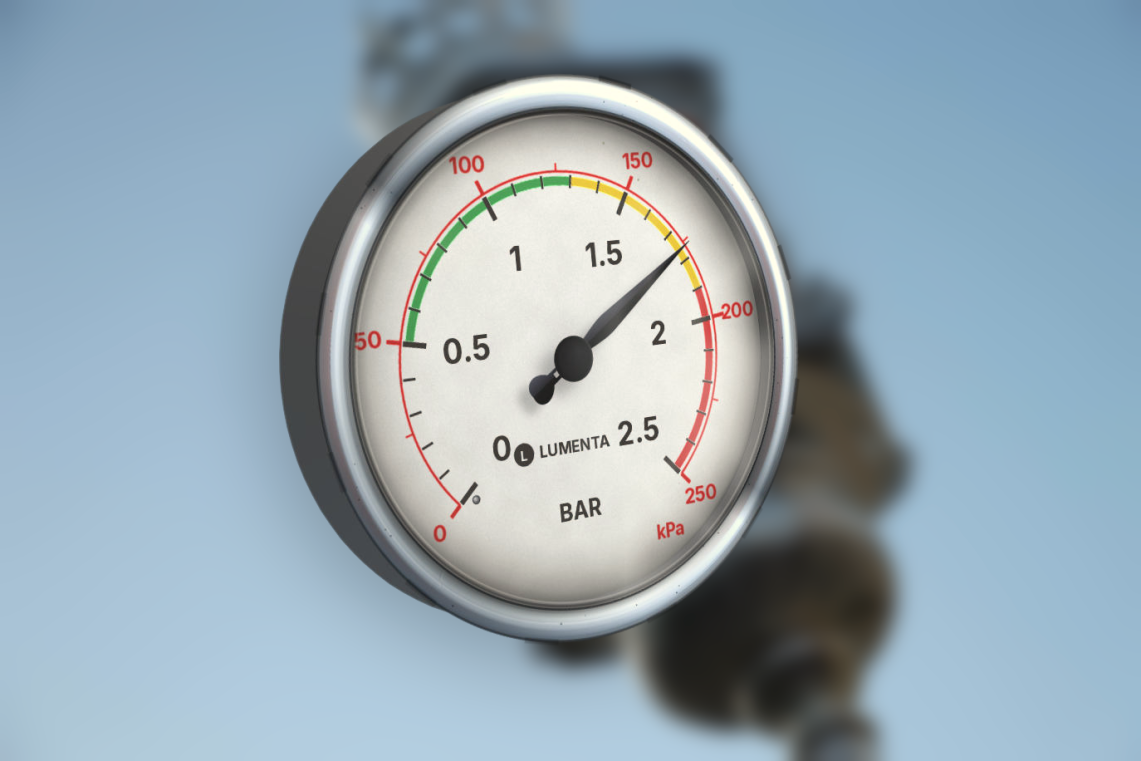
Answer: {"value": 1.75, "unit": "bar"}
